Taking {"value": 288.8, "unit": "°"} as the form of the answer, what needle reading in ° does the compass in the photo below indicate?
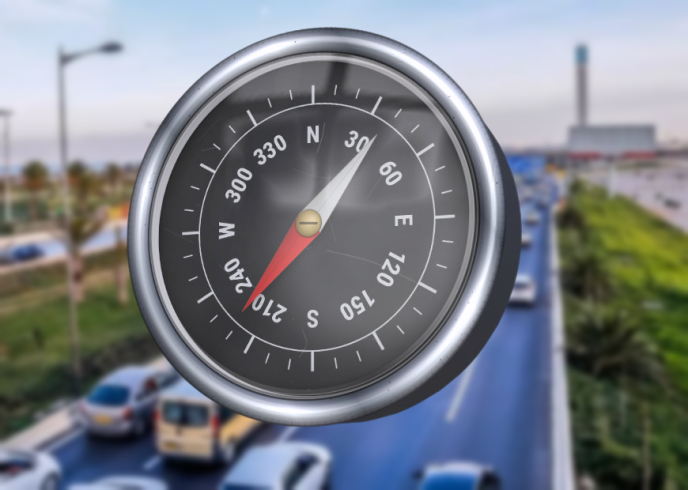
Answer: {"value": 220, "unit": "°"}
